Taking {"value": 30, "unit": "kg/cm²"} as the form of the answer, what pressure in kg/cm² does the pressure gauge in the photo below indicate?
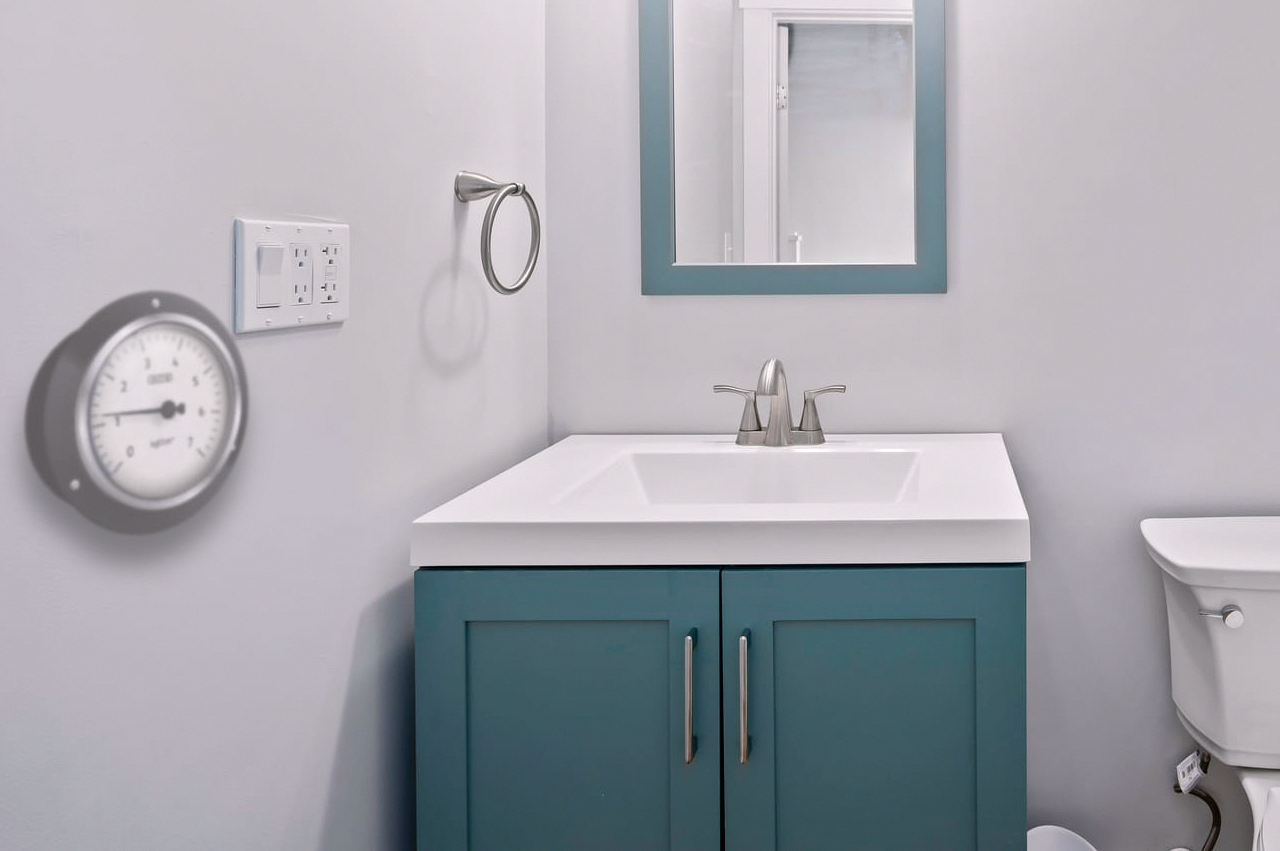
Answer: {"value": 1.2, "unit": "kg/cm²"}
